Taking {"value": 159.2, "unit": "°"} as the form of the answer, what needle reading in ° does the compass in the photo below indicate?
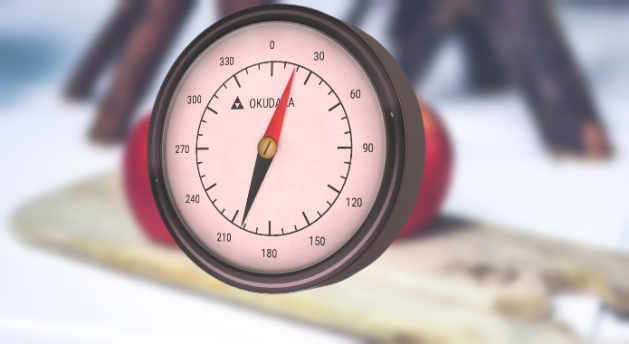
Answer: {"value": 20, "unit": "°"}
